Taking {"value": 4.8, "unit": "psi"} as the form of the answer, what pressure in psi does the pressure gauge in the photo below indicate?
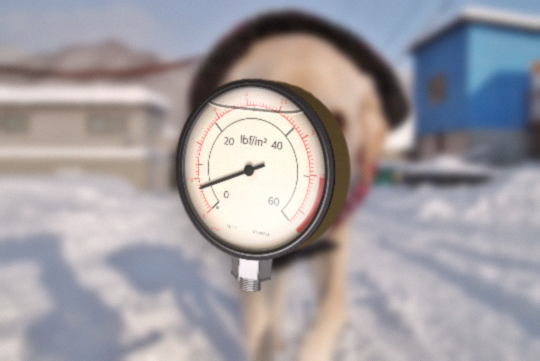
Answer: {"value": 5, "unit": "psi"}
